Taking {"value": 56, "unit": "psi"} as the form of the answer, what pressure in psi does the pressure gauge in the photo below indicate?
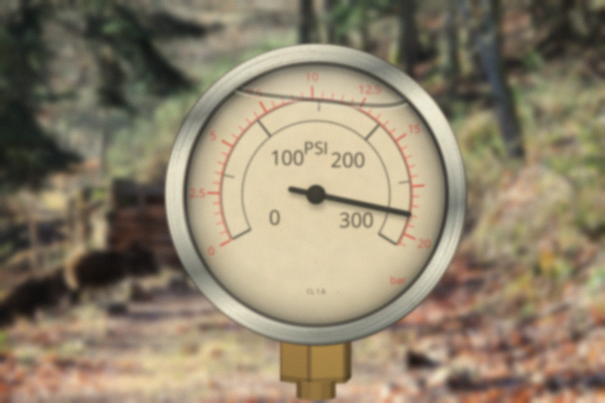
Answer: {"value": 275, "unit": "psi"}
